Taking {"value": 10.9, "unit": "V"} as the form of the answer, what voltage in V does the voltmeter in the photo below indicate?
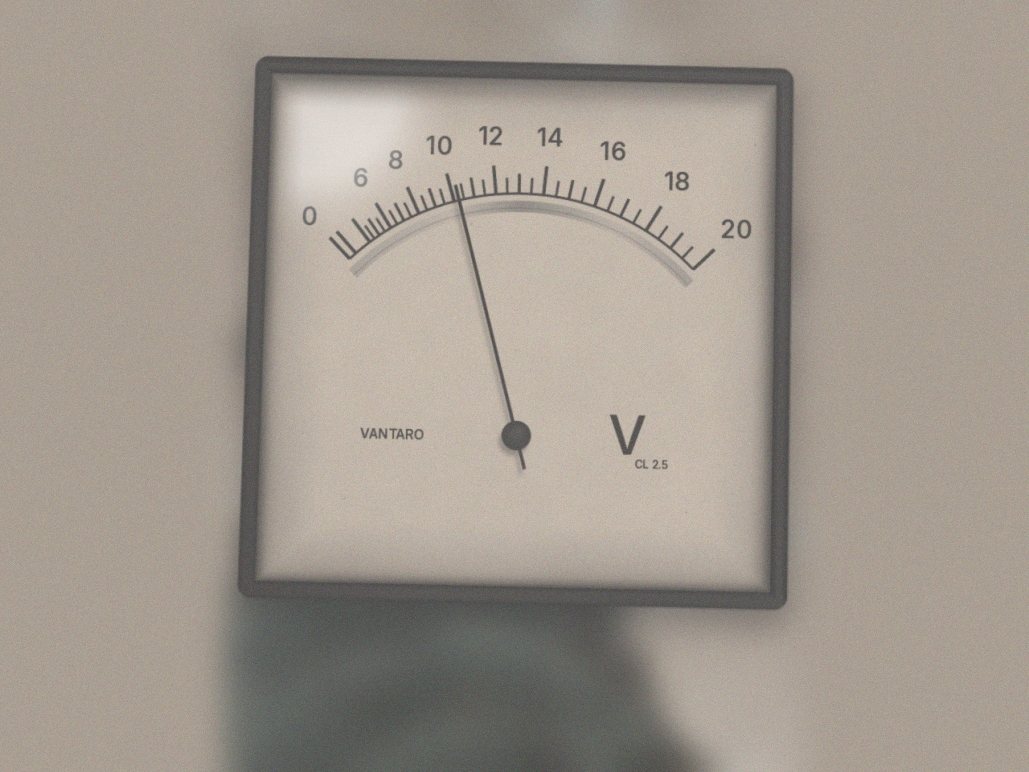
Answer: {"value": 10.25, "unit": "V"}
